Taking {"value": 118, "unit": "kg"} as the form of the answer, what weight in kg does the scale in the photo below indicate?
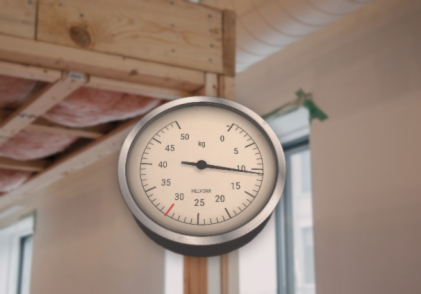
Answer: {"value": 11, "unit": "kg"}
